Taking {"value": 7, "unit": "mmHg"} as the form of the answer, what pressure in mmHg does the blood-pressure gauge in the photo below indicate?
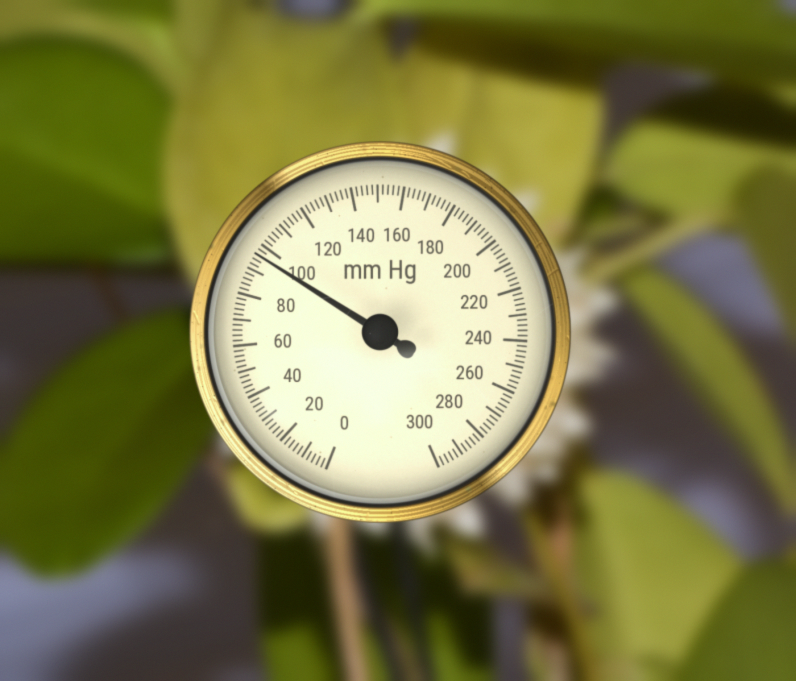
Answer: {"value": 96, "unit": "mmHg"}
